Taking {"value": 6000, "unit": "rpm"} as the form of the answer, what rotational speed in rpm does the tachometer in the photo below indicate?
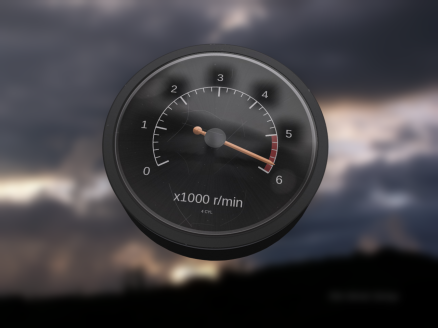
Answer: {"value": 5800, "unit": "rpm"}
